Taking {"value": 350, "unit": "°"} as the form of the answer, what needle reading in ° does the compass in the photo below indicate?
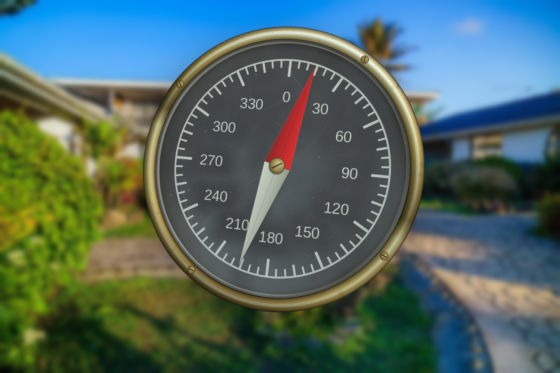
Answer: {"value": 15, "unit": "°"}
